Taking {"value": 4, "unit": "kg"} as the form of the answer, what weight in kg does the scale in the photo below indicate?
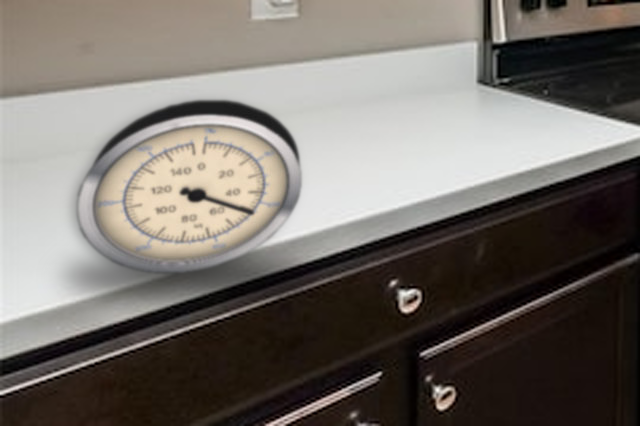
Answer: {"value": 50, "unit": "kg"}
